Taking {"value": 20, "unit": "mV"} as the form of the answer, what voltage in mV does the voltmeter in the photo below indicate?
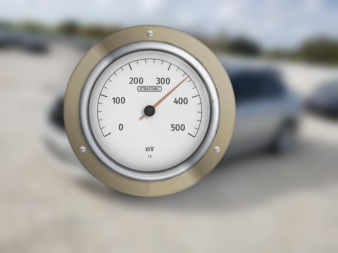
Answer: {"value": 350, "unit": "mV"}
